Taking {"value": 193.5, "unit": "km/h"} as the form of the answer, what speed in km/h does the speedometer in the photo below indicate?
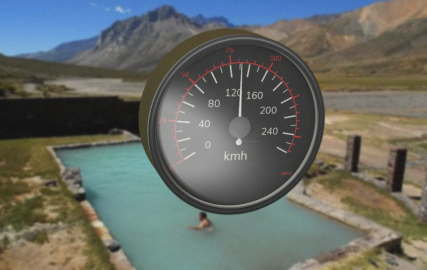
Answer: {"value": 130, "unit": "km/h"}
